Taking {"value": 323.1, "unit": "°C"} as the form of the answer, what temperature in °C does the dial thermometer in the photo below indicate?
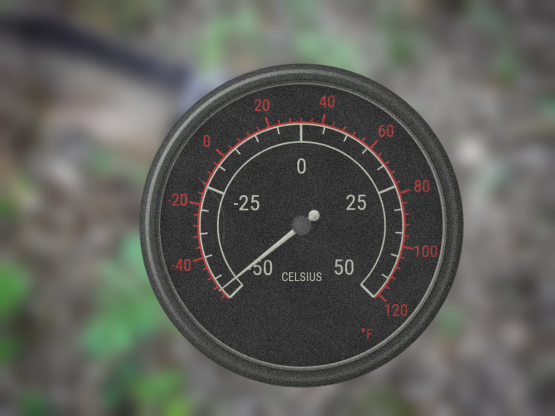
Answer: {"value": -47.5, "unit": "°C"}
